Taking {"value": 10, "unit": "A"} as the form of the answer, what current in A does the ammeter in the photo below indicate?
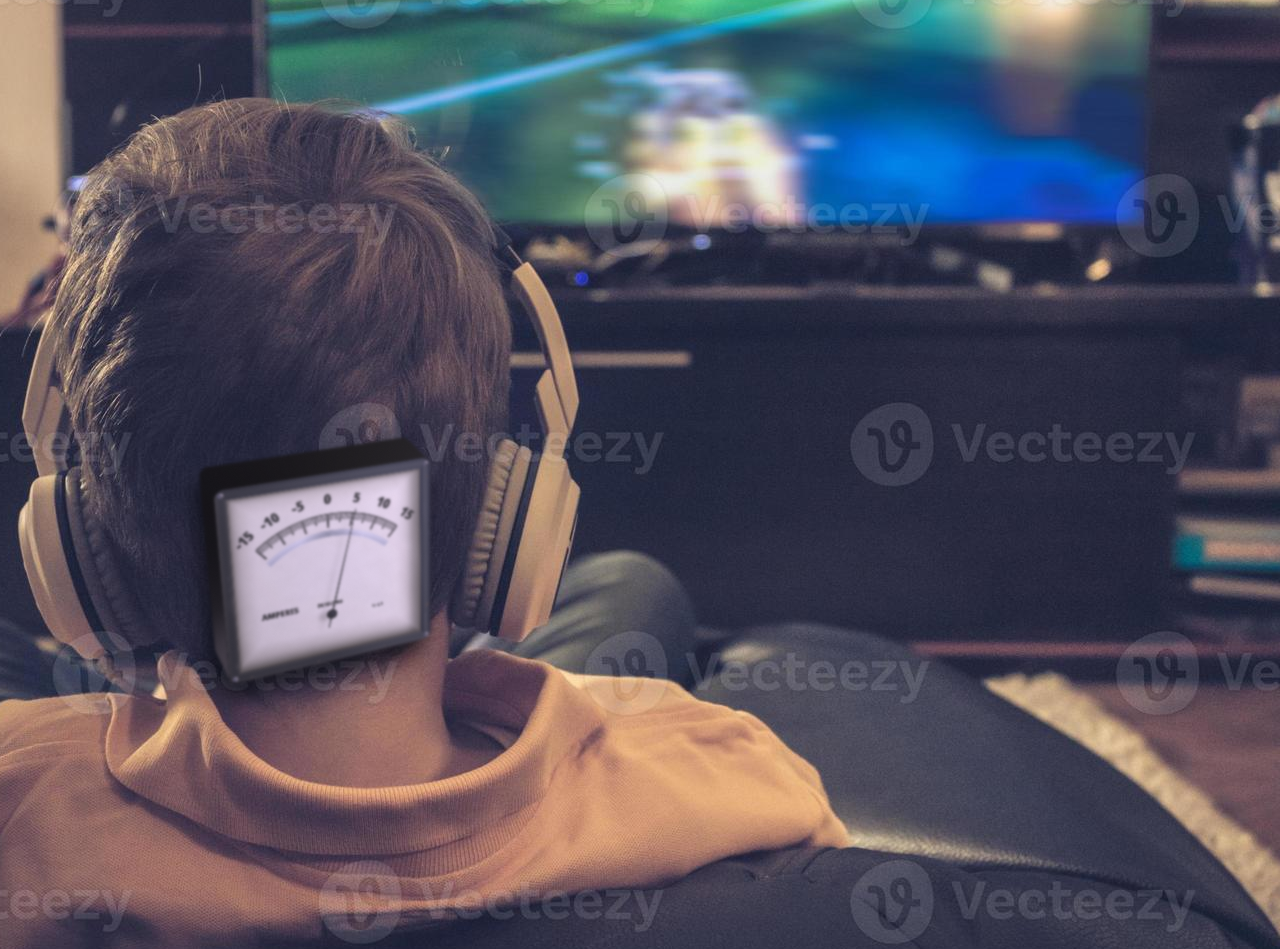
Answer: {"value": 5, "unit": "A"}
